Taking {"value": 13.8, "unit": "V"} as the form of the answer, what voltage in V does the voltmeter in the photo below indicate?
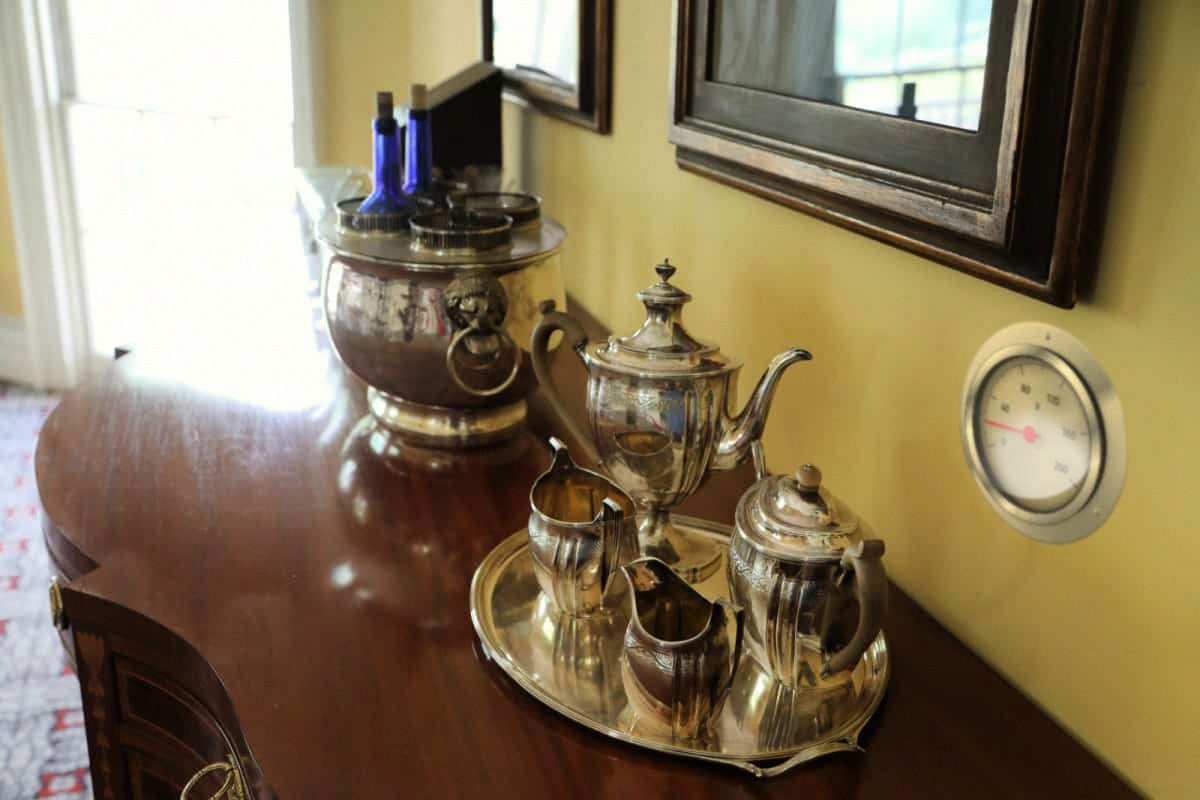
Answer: {"value": 20, "unit": "V"}
